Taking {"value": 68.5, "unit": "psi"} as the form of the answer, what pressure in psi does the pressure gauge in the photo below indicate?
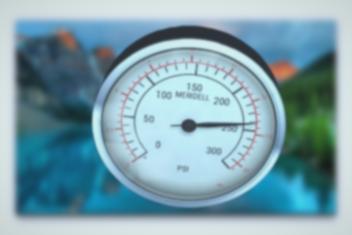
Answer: {"value": 240, "unit": "psi"}
